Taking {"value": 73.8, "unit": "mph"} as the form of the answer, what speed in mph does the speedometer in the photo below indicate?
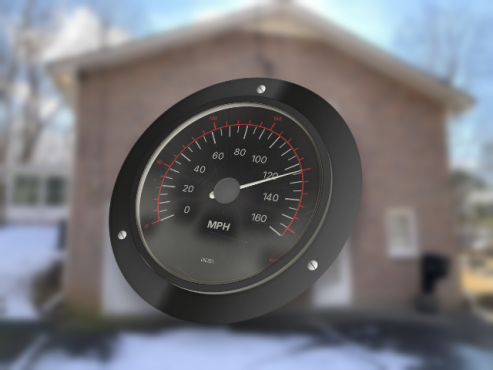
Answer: {"value": 125, "unit": "mph"}
